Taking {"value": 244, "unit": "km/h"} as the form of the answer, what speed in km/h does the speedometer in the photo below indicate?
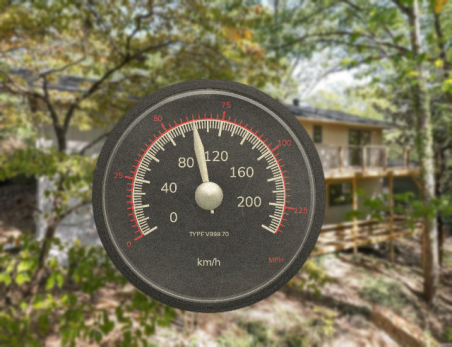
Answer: {"value": 100, "unit": "km/h"}
